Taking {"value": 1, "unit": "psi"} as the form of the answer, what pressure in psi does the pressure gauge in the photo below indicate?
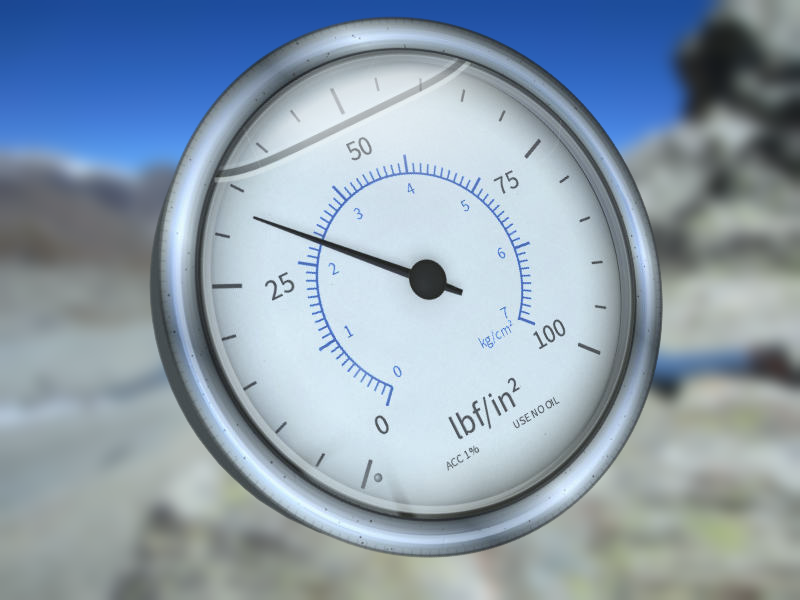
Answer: {"value": 32.5, "unit": "psi"}
